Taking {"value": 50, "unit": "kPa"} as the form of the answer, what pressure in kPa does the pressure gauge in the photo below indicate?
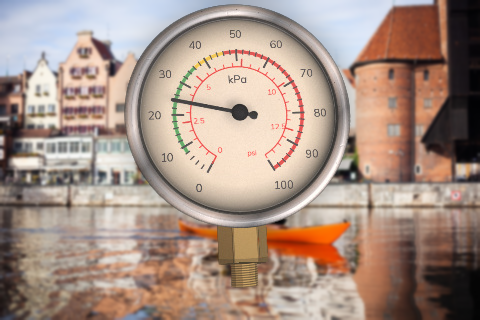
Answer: {"value": 24, "unit": "kPa"}
